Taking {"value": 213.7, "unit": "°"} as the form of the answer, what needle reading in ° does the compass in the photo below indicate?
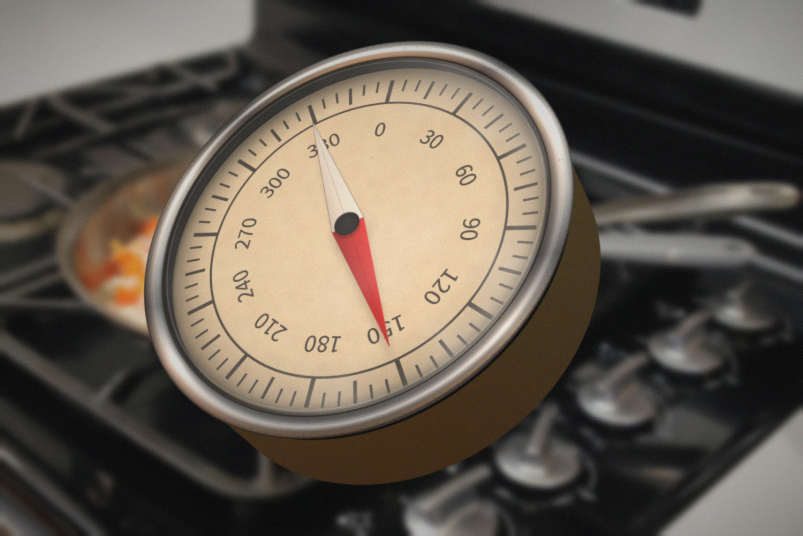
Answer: {"value": 150, "unit": "°"}
